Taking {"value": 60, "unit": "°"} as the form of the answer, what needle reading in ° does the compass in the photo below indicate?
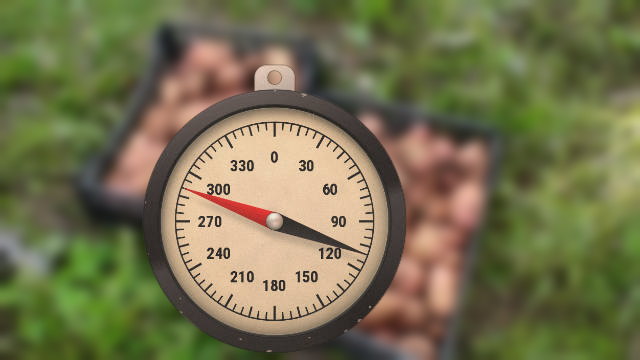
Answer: {"value": 290, "unit": "°"}
